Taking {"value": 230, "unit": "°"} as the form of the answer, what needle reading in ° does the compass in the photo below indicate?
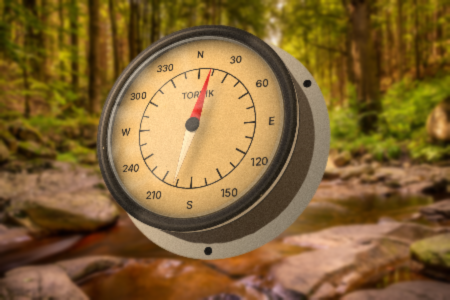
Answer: {"value": 15, "unit": "°"}
